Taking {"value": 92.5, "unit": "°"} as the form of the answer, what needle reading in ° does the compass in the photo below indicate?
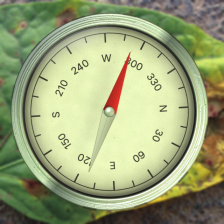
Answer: {"value": 292.5, "unit": "°"}
